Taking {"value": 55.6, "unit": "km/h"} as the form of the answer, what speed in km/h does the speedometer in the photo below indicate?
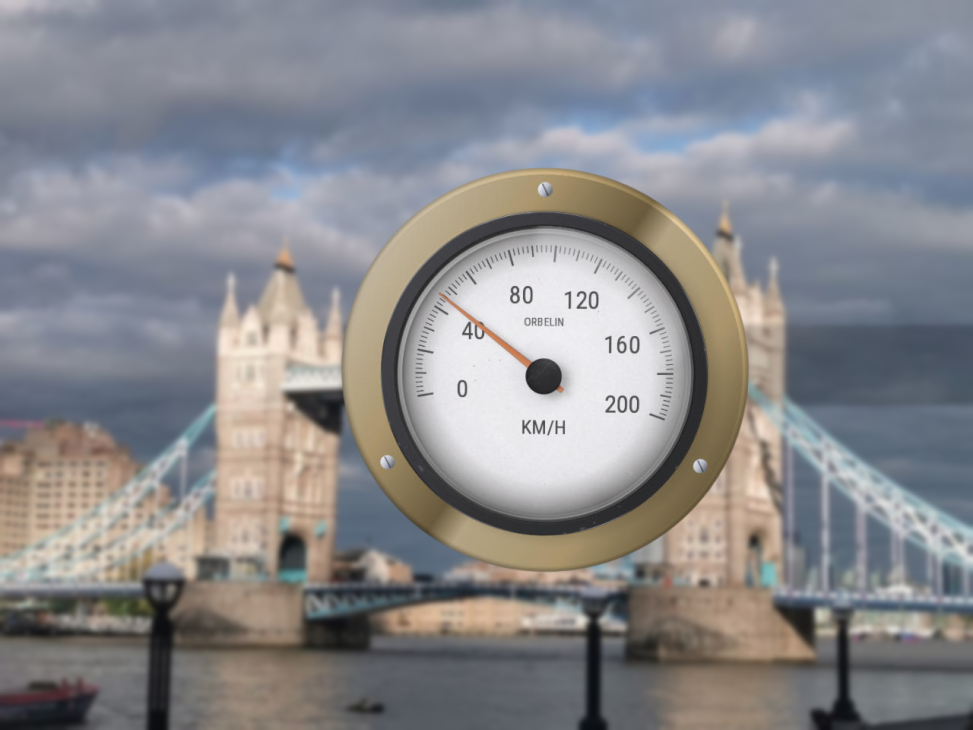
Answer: {"value": 46, "unit": "km/h"}
